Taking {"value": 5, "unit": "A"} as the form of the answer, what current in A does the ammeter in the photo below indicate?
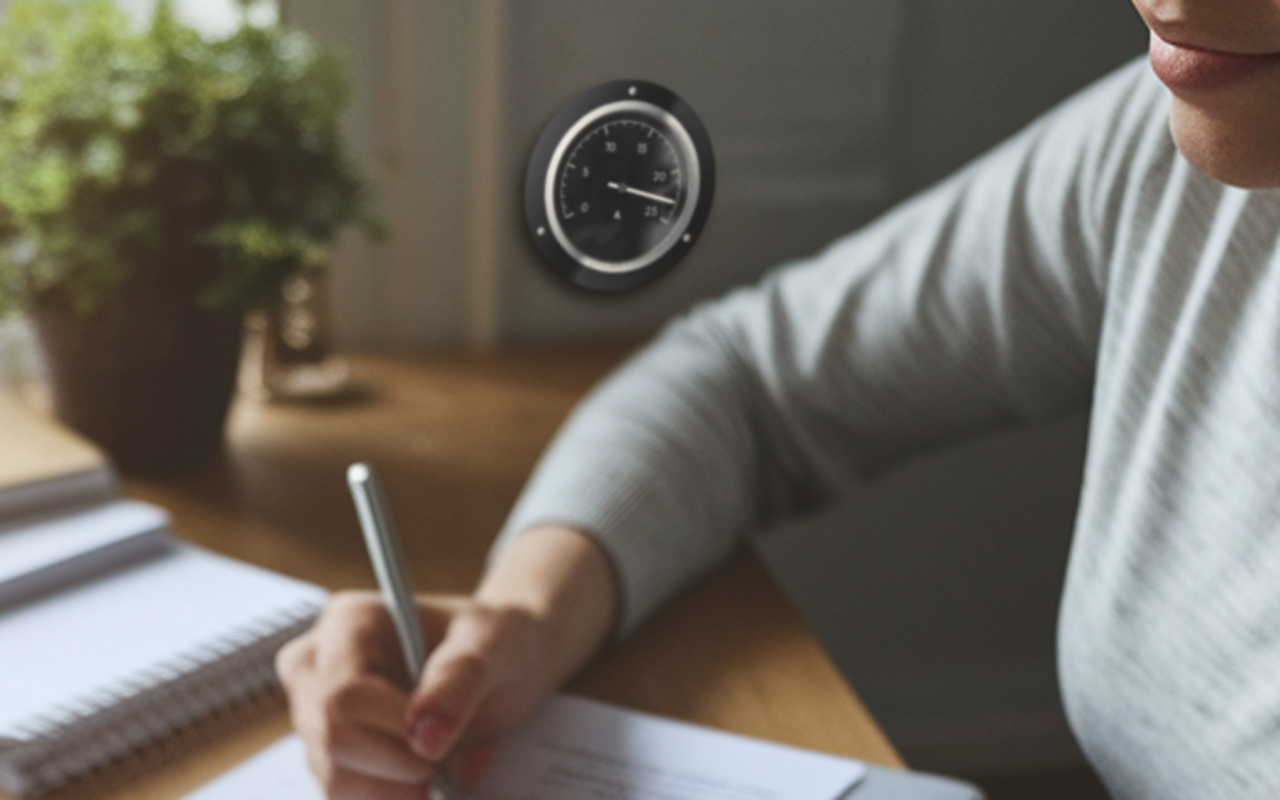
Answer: {"value": 23, "unit": "A"}
